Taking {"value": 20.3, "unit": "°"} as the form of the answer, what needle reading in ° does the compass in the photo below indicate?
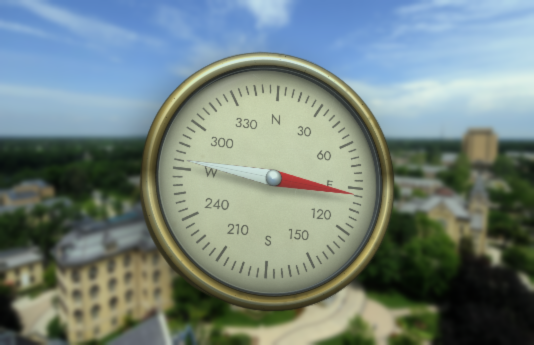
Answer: {"value": 95, "unit": "°"}
